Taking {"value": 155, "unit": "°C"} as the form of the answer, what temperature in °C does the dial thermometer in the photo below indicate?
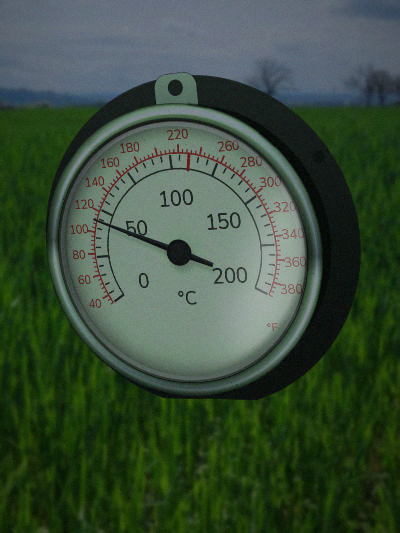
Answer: {"value": 45, "unit": "°C"}
